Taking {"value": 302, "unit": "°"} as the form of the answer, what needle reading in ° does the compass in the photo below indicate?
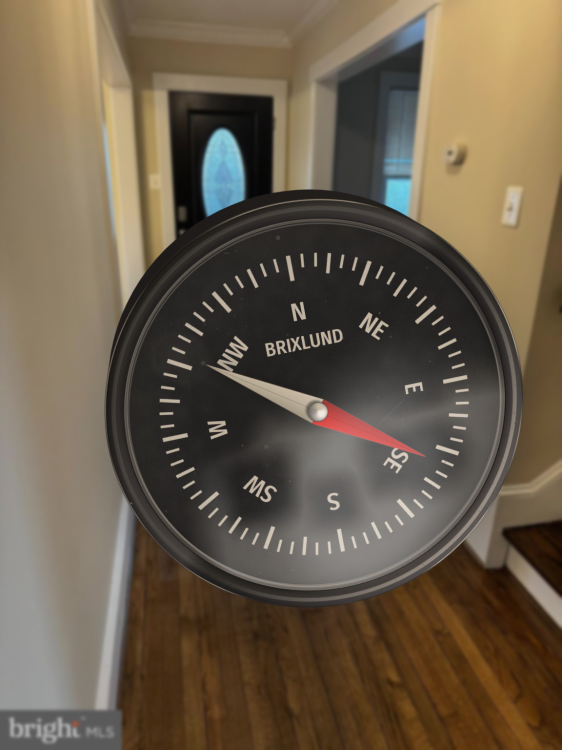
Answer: {"value": 125, "unit": "°"}
